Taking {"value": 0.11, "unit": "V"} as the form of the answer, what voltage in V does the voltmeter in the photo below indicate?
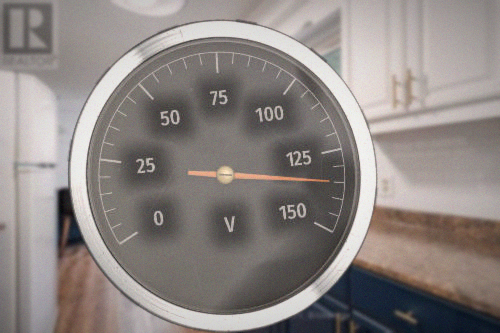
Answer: {"value": 135, "unit": "V"}
